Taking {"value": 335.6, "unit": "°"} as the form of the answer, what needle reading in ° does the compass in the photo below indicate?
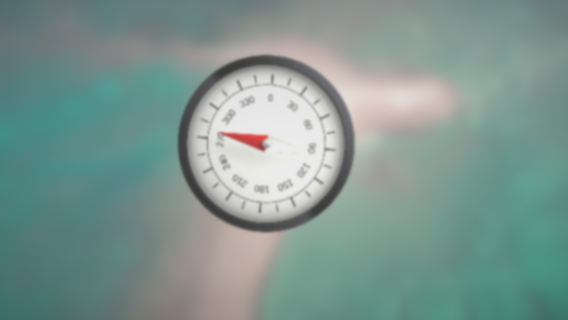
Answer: {"value": 277.5, "unit": "°"}
